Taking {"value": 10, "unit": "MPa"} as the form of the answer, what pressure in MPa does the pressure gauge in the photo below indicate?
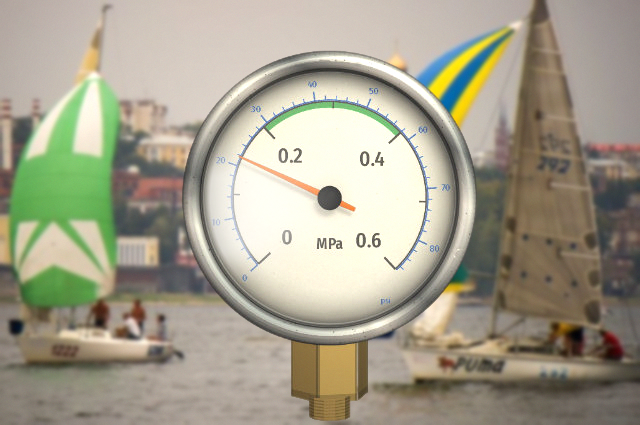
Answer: {"value": 0.15, "unit": "MPa"}
